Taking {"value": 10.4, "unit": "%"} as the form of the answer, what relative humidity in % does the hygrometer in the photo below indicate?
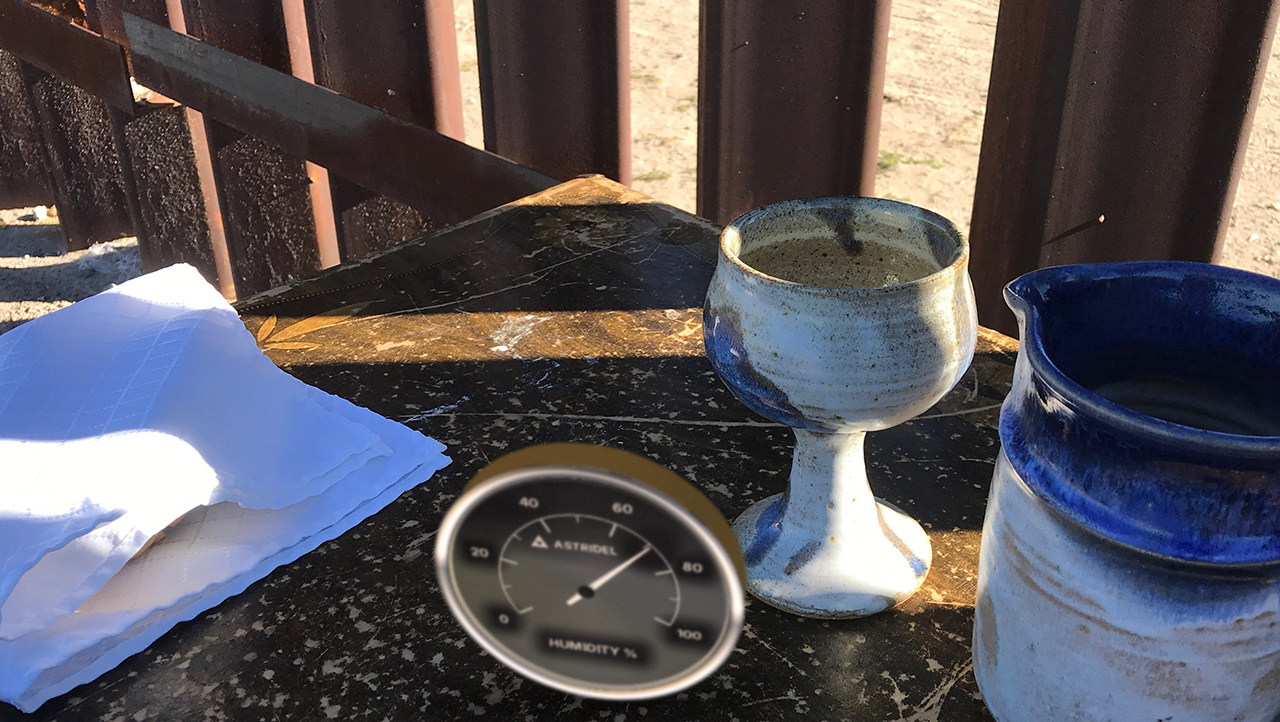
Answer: {"value": 70, "unit": "%"}
